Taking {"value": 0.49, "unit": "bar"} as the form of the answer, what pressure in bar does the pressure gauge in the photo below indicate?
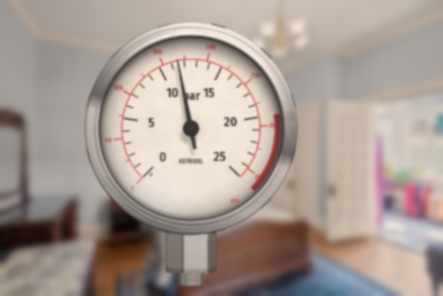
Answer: {"value": 11.5, "unit": "bar"}
